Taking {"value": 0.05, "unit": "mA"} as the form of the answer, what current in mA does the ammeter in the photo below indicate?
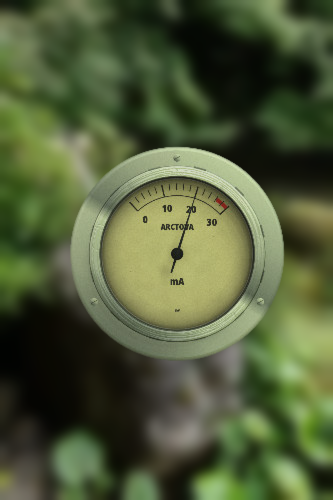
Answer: {"value": 20, "unit": "mA"}
